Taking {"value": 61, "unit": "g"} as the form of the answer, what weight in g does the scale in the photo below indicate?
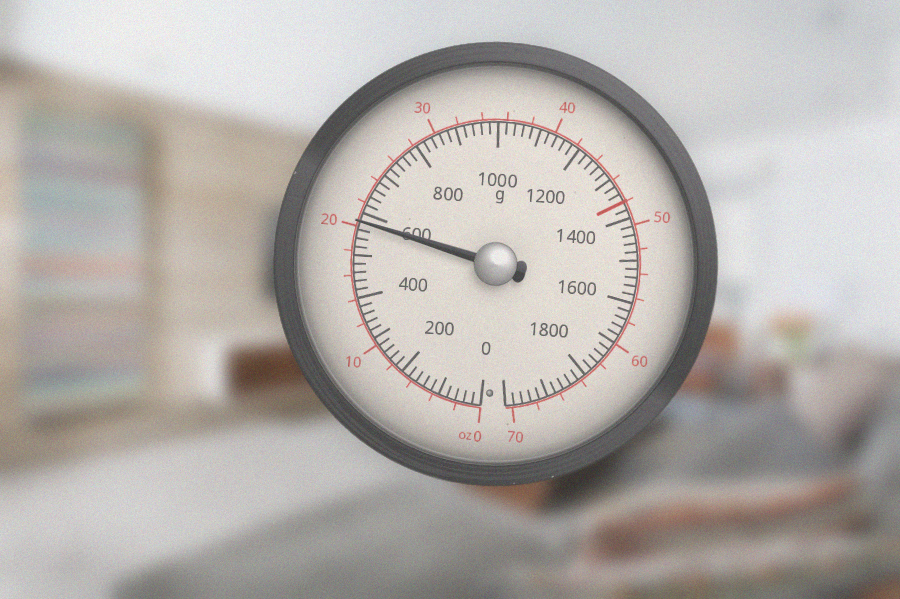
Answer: {"value": 580, "unit": "g"}
